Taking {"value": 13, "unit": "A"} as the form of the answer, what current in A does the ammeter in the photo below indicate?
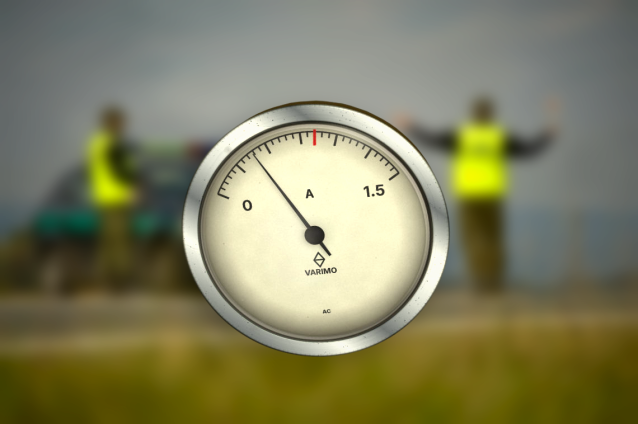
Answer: {"value": 0.4, "unit": "A"}
